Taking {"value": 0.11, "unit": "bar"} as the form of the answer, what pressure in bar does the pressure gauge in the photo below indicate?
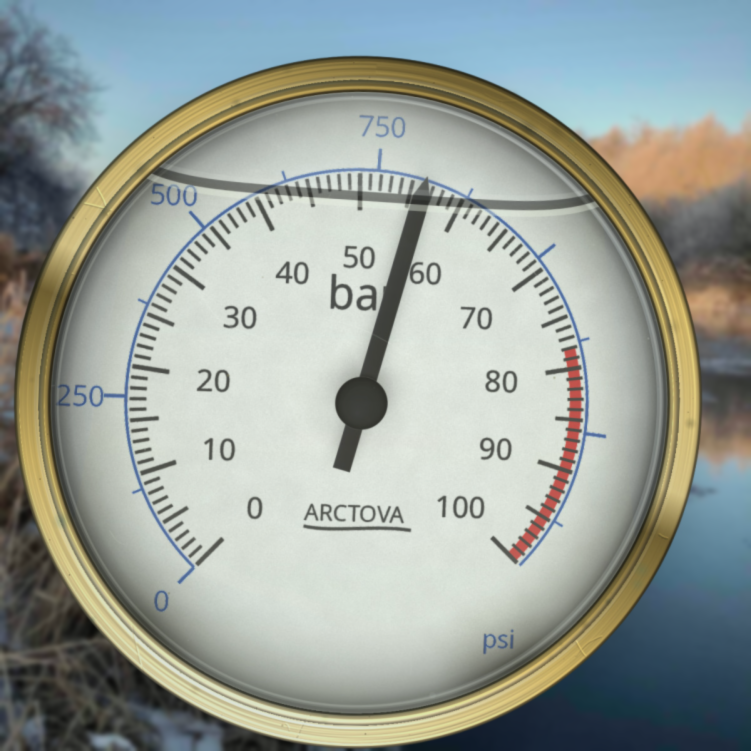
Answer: {"value": 56, "unit": "bar"}
